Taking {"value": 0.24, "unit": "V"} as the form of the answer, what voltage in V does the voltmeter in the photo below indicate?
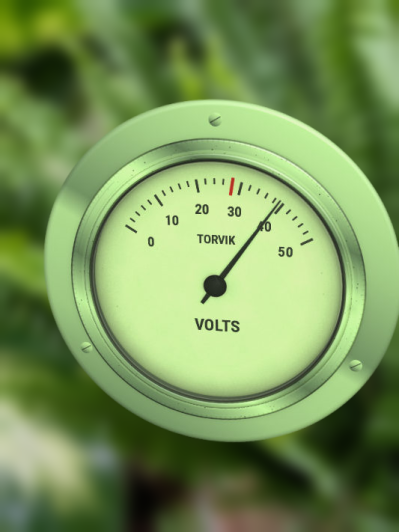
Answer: {"value": 39, "unit": "V"}
